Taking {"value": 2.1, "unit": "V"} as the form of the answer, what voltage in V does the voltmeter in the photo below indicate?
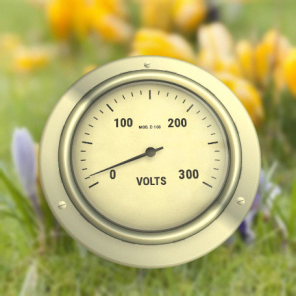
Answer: {"value": 10, "unit": "V"}
